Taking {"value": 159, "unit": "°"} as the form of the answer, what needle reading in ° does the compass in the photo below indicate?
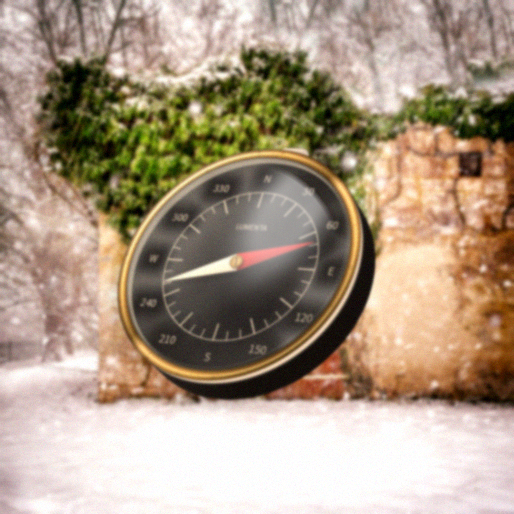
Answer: {"value": 70, "unit": "°"}
